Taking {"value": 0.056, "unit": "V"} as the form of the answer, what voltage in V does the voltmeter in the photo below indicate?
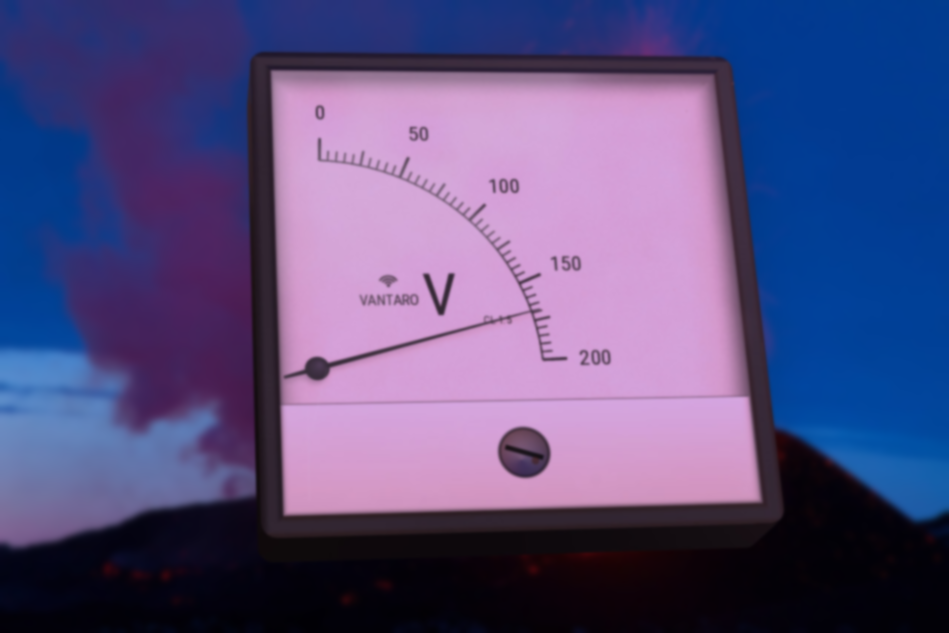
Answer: {"value": 170, "unit": "V"}
